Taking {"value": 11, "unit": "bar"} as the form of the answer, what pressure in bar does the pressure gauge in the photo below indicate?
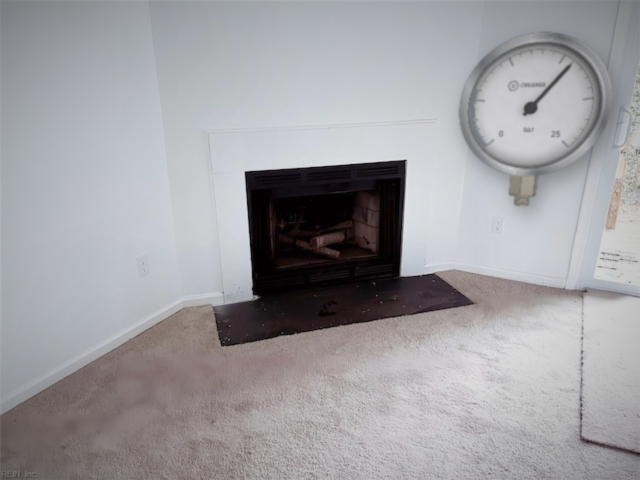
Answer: {"value": 16, "unit": "bar"}
